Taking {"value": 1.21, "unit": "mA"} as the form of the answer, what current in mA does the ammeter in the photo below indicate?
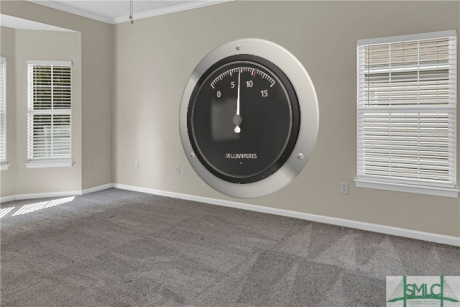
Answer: {"value": 7.5, "unit": "mA"}
